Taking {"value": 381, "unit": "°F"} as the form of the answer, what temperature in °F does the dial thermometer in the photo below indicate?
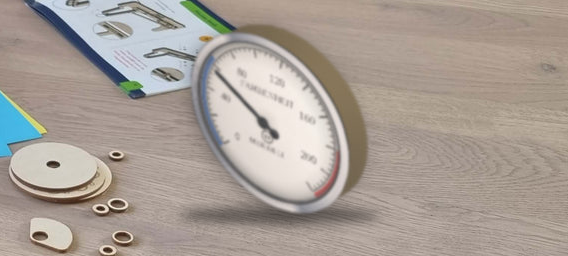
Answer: {"value": 60, "unit": "°F"}
